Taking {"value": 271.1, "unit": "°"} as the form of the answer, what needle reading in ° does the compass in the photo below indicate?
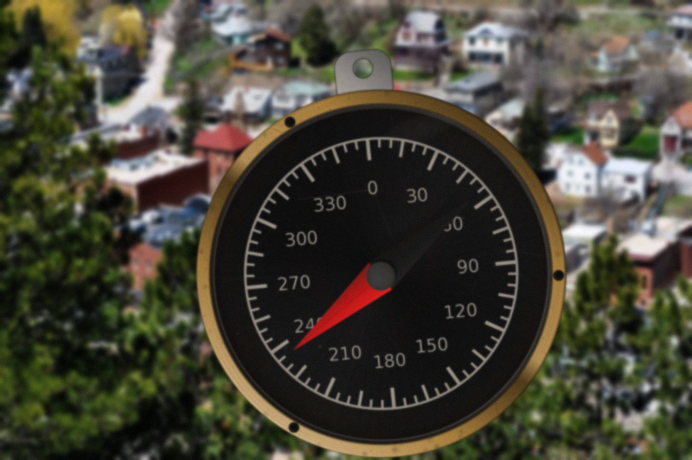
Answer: {"value": 235, "unit": "°"}
